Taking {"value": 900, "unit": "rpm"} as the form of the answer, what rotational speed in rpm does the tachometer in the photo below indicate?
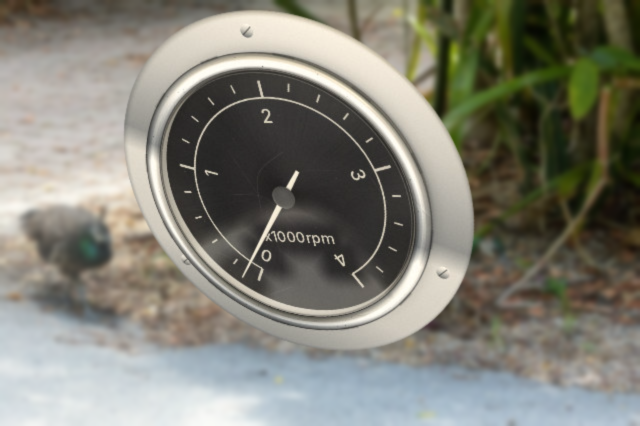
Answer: {"value": 100, "unit": "rpm"}
